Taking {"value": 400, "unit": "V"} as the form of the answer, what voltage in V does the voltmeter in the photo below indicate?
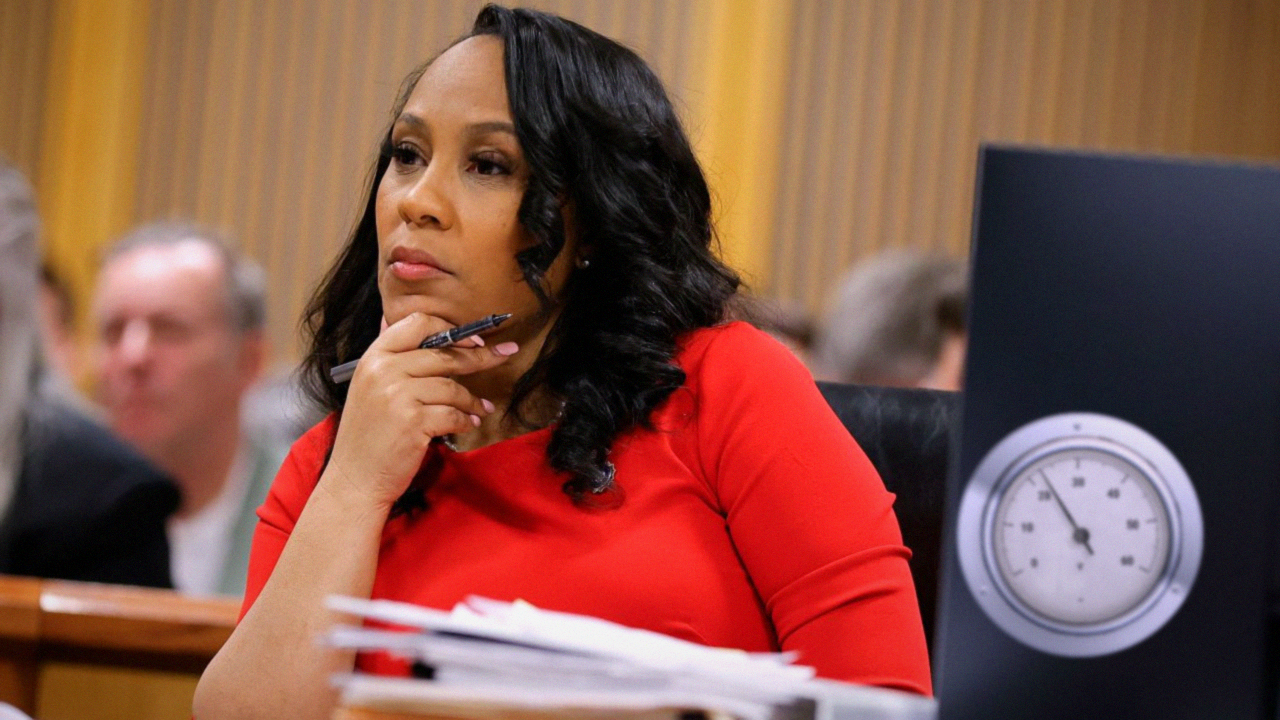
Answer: {"value": 22.5, "unit": "V"}
